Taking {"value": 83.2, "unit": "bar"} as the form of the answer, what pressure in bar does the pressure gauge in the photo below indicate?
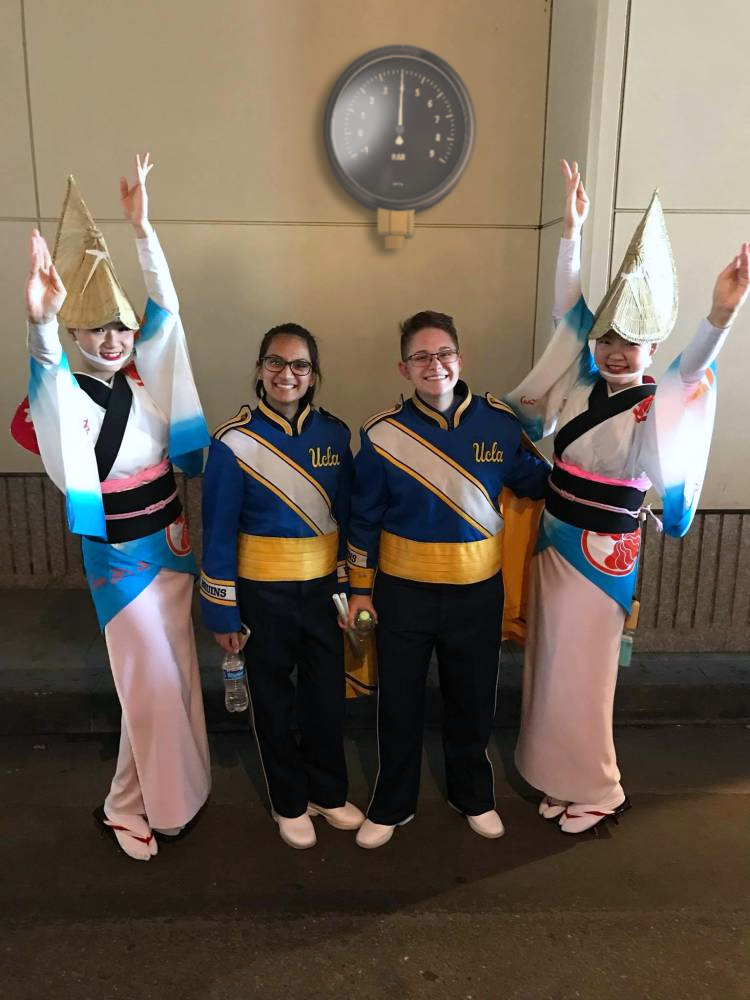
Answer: {"value": 4, "unit": "bar"}
